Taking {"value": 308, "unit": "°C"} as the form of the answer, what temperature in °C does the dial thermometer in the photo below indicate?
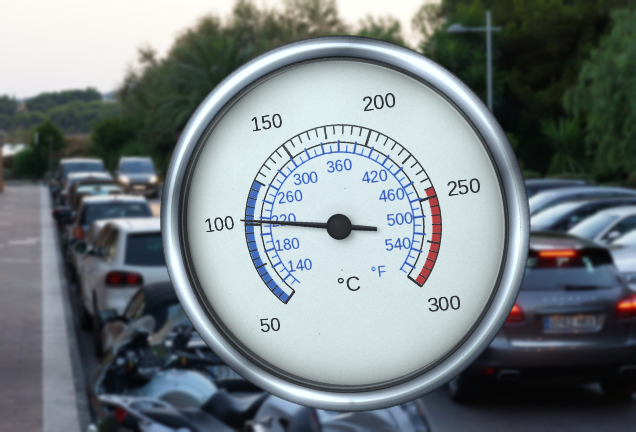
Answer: {"value": 102.5, "unit": "°C"}
